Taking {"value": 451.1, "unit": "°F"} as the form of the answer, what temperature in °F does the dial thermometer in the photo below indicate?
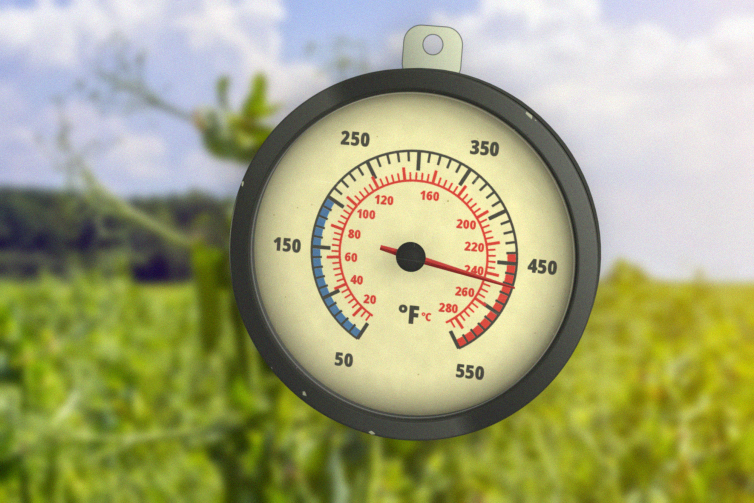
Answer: {"value": 470, "unit": "°F"}
